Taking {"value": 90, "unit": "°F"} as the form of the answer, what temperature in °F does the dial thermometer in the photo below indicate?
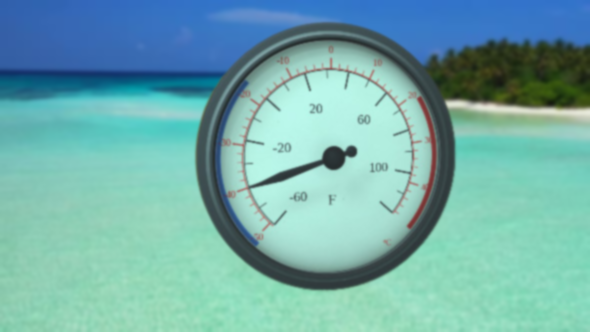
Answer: {"value": -40, "unit": "°F"}
